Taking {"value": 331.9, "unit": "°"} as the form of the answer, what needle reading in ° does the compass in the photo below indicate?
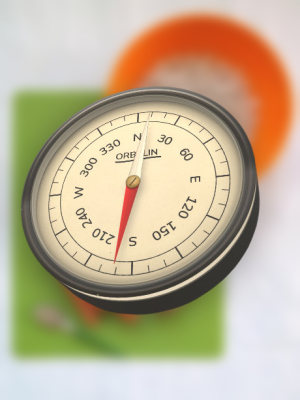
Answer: {"value": 190, "unit": "°"}
